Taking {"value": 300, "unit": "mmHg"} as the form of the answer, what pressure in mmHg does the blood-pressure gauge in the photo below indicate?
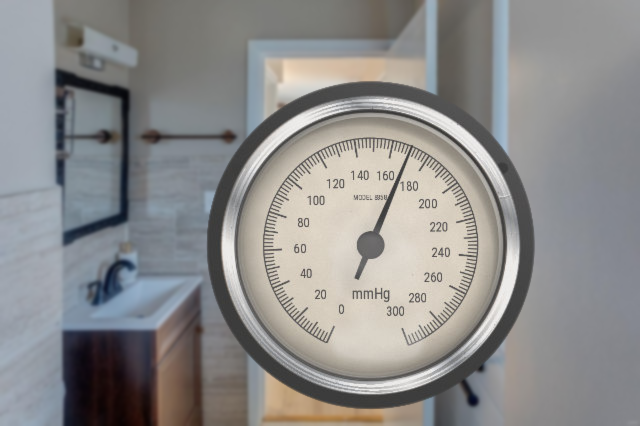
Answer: {"value": 170, "unit": "mmHg"}
